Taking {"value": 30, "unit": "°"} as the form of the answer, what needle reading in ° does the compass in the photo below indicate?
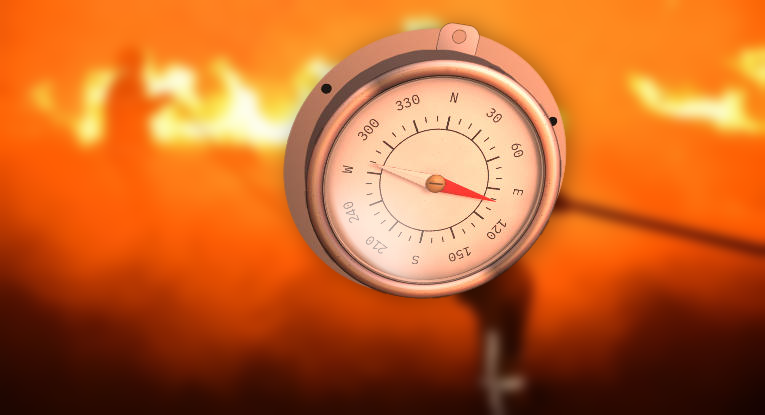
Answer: {"value": 100, "unit": "°"}
